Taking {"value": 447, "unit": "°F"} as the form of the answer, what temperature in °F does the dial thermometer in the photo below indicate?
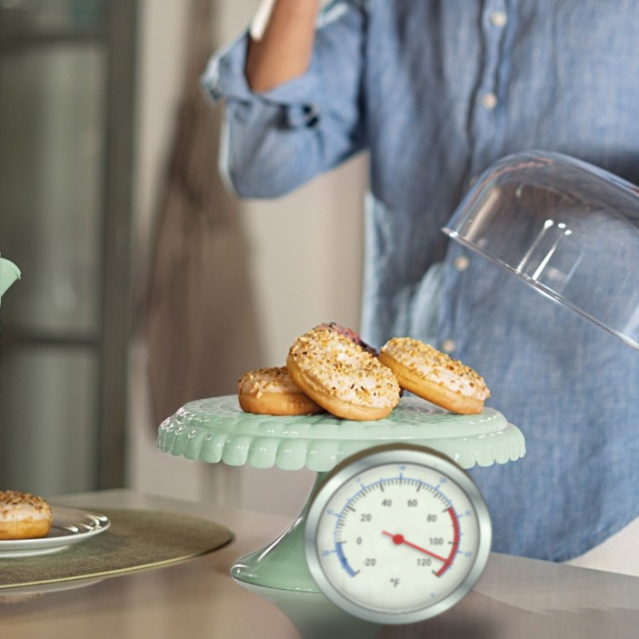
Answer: {"value": 110, "unit": "°F"}
